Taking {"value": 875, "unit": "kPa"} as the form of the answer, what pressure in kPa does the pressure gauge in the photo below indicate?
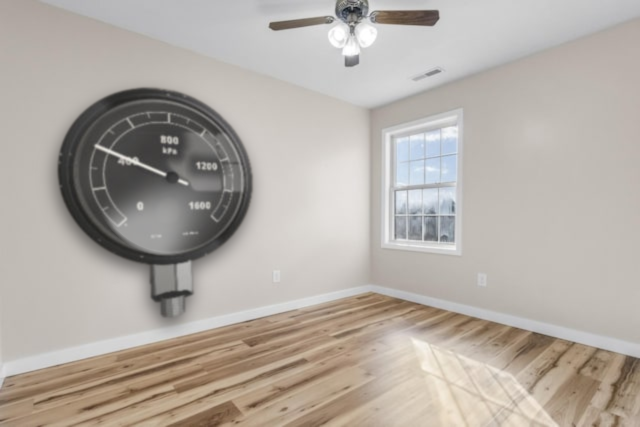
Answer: {"value": 400, "unit": "kPa"}
